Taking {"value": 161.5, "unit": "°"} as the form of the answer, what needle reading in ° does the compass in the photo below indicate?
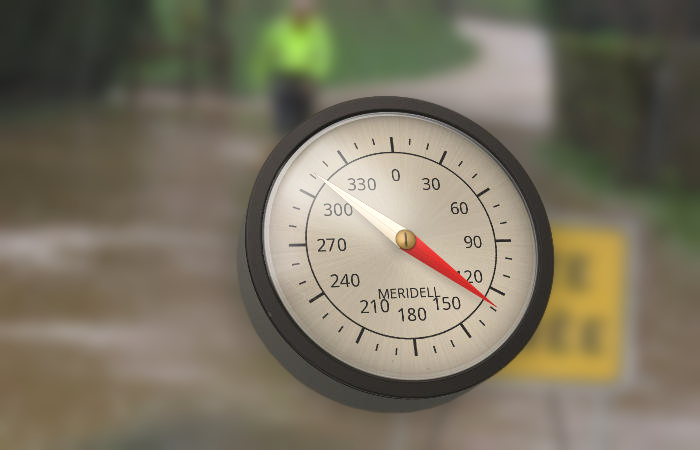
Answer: {"value": 130, "unit": "°"}
